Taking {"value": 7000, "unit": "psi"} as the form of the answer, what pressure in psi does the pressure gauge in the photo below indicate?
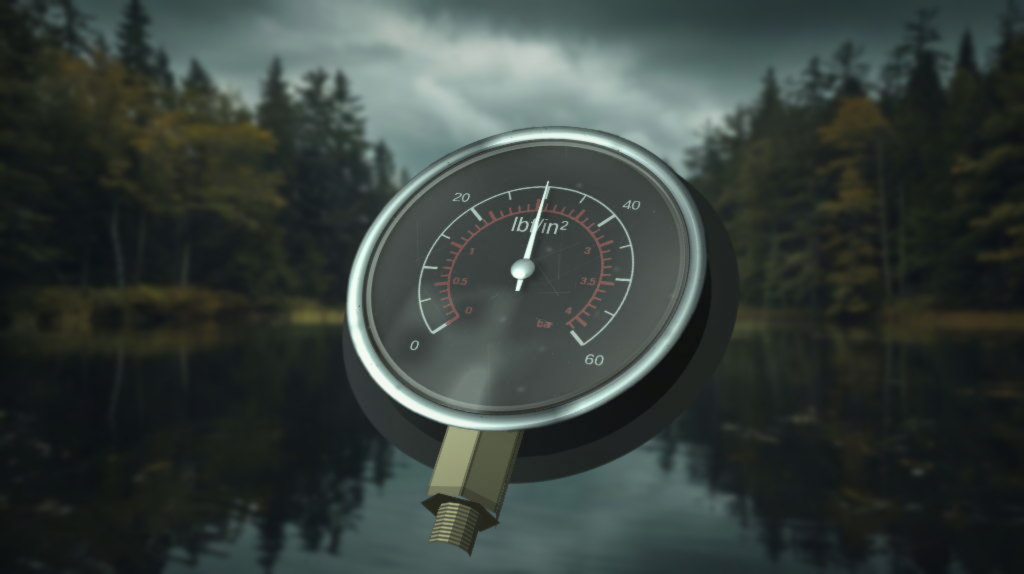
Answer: {"value": 30, "unit": "psi"}
